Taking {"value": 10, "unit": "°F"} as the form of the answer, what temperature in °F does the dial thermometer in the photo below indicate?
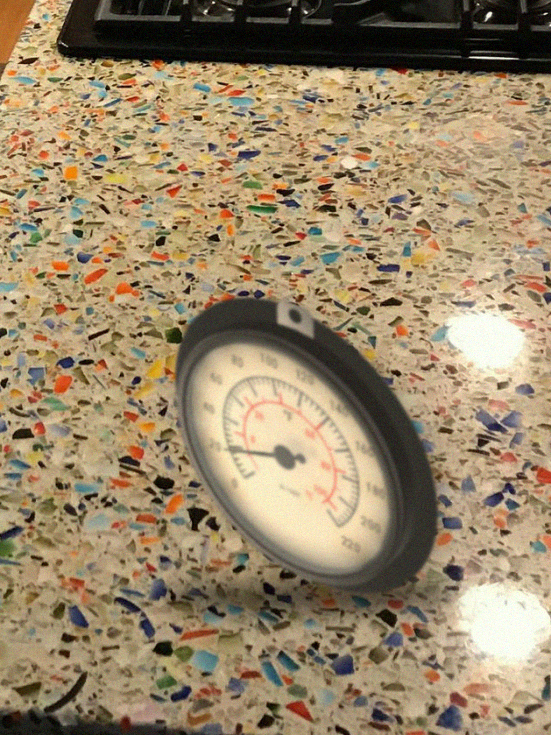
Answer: {"value": 20, "unit": "°F"}
